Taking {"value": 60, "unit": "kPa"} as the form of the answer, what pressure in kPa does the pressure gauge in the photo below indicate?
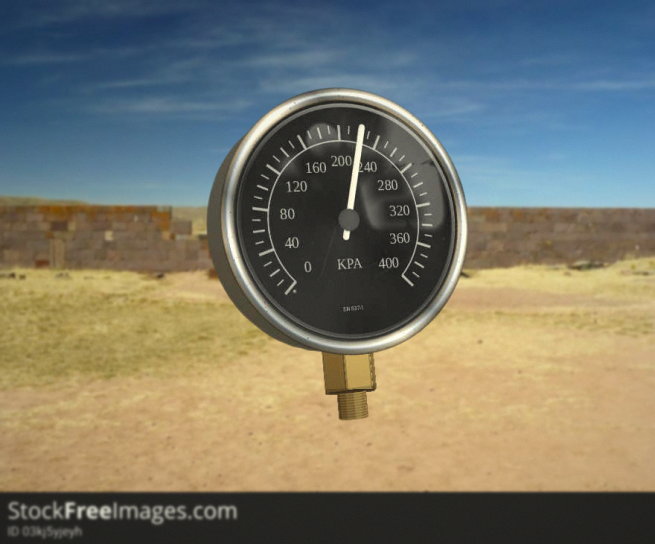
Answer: {"value": 220, "unit": "kPa"}
